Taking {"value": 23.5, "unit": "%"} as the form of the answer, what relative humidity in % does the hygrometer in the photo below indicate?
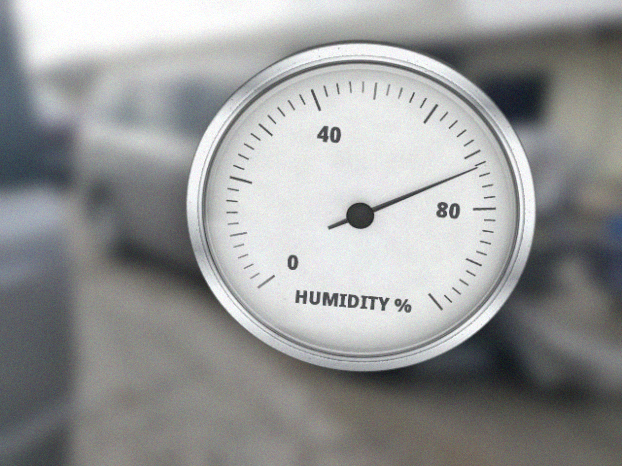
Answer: {"value": 72, "unit": "%"}
